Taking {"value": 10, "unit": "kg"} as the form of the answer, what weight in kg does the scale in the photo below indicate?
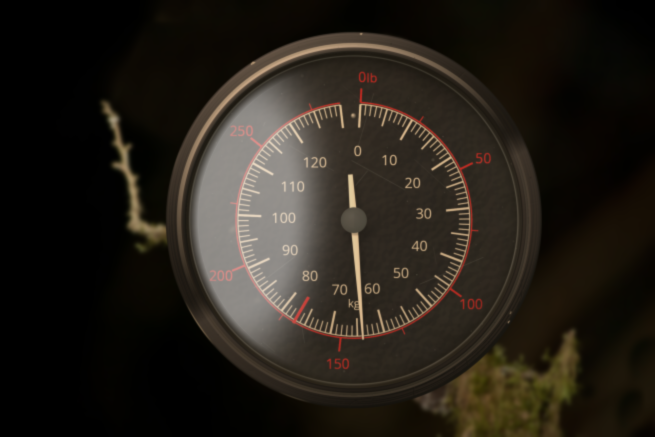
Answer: {"value": 64, "unit": "kg"}
